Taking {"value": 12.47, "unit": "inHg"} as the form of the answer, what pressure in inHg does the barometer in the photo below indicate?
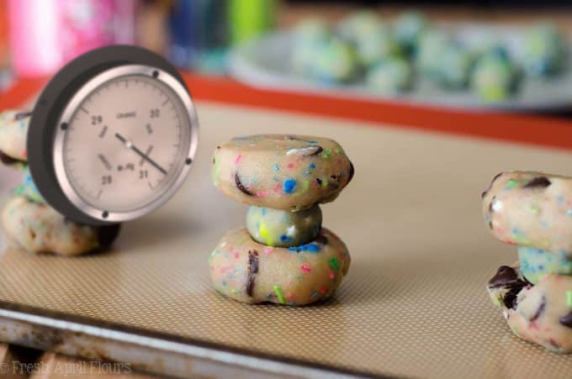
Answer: {"value": 30.8, "unit": "inHg"}
